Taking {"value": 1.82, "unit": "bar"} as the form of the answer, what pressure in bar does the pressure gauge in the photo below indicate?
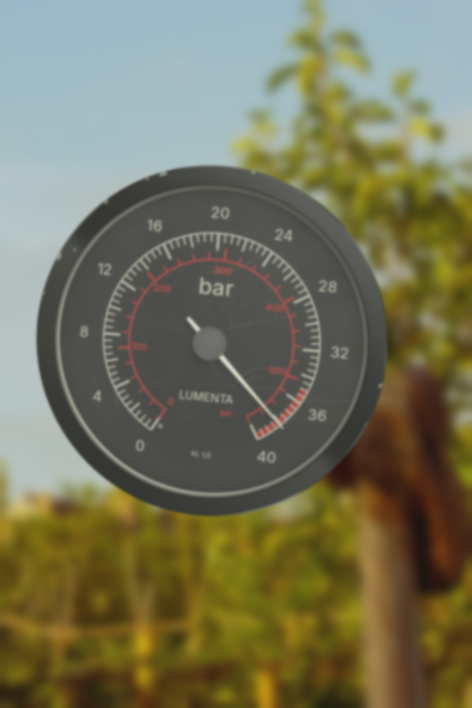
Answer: {"value": 38, "unit": "bar"}
